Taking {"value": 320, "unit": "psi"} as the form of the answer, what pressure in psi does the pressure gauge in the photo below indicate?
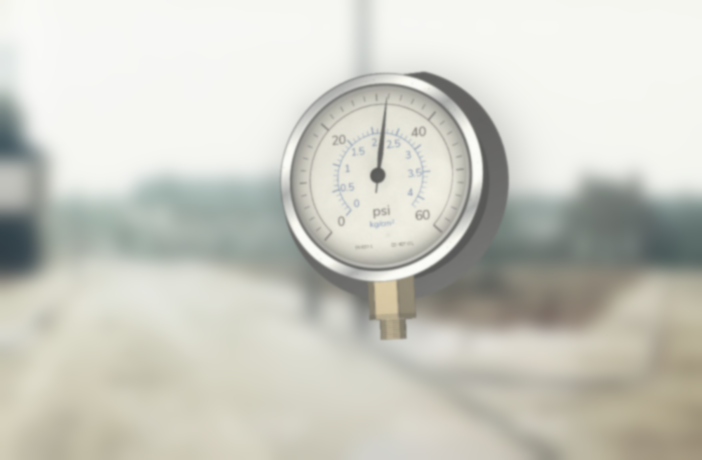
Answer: {"value": 32, "unit": "psi"}
